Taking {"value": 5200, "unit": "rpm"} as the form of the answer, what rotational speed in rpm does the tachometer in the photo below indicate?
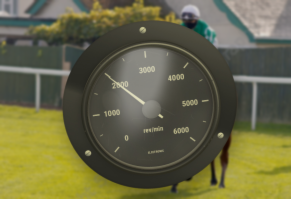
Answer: {"value": 2000, "unit": "rpm"}
